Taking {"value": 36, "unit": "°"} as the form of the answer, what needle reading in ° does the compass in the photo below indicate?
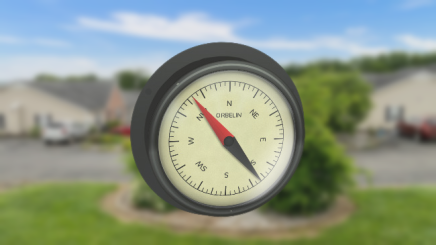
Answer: {"value": 320, "unit": "°"}
